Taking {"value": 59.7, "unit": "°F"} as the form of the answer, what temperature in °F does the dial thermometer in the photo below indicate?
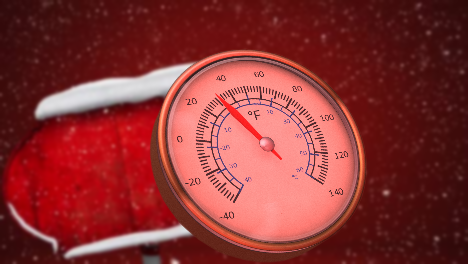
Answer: {"value": 30, "unit": "°F"}
